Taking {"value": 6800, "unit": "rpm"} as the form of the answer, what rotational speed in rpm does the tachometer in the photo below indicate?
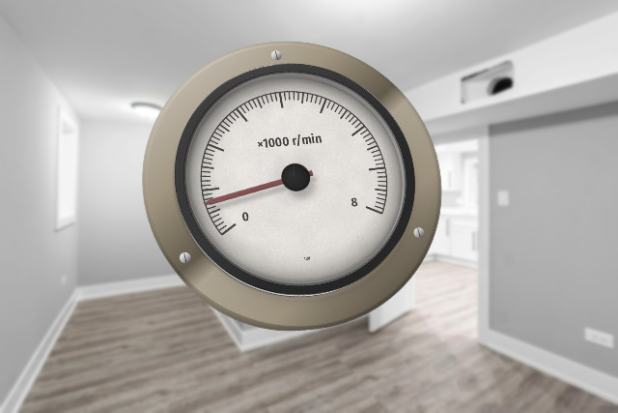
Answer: {"value": 700, "unit": "rpm"}
